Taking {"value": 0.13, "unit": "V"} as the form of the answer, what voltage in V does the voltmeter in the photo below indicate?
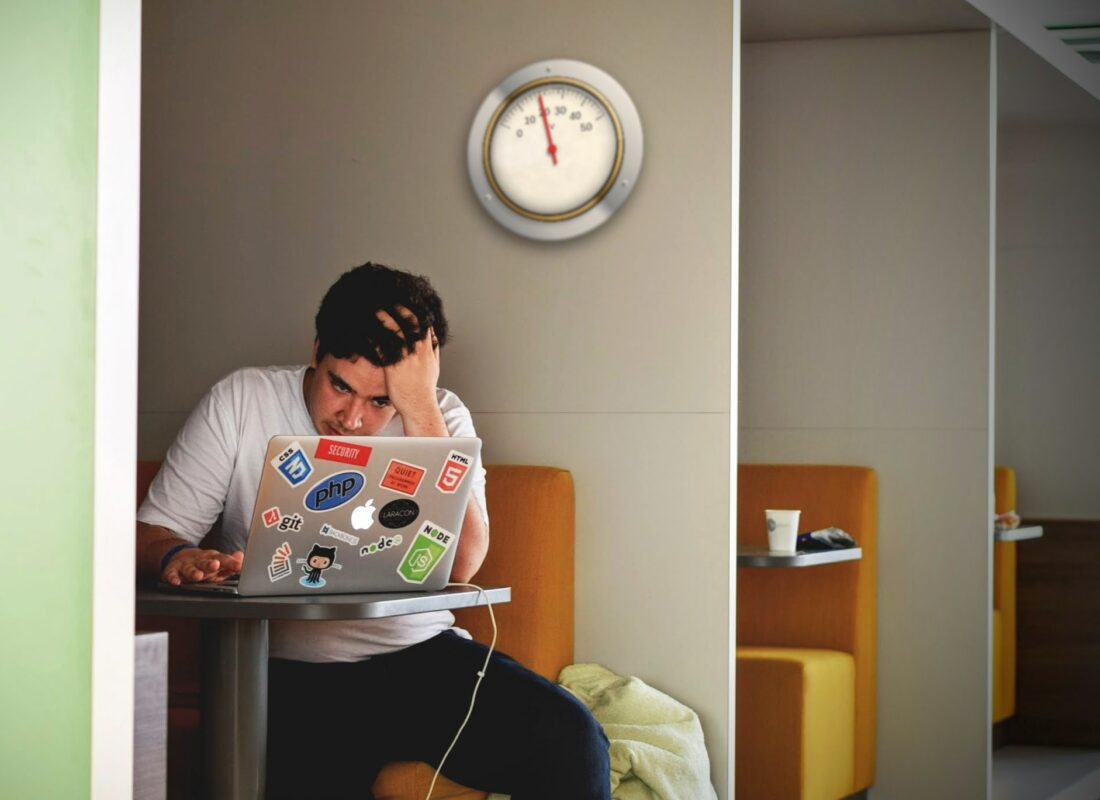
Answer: {"value": 20, "unit": "V"}
